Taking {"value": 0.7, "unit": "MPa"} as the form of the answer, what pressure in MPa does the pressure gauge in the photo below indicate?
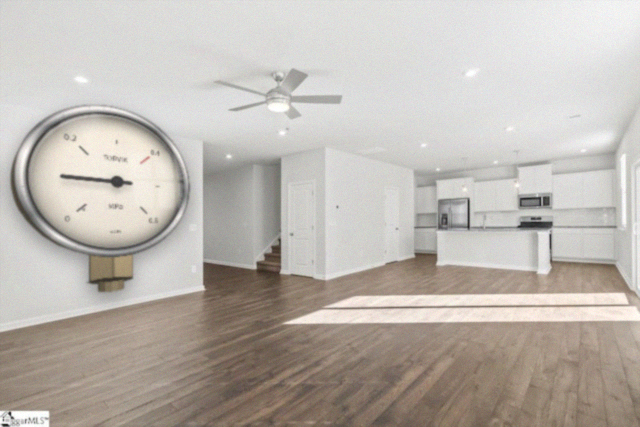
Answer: {"value": 0.1, "unit": "MPa"}
